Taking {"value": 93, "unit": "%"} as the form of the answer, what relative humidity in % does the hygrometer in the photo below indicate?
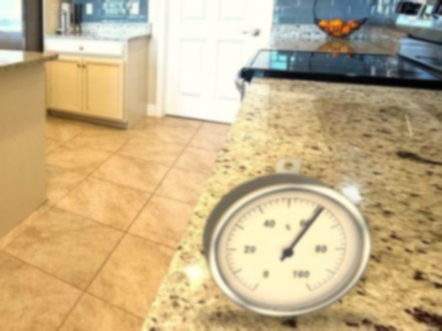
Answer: {"value": 60, "unit": "%"}
